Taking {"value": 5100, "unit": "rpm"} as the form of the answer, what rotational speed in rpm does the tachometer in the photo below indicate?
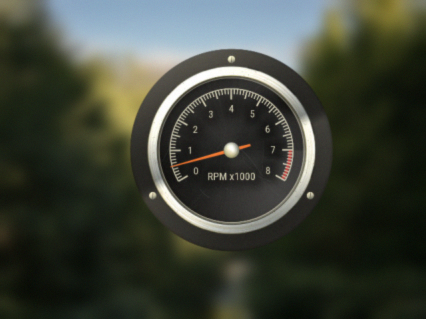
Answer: {"value": 500, "unit": "rpm"}
